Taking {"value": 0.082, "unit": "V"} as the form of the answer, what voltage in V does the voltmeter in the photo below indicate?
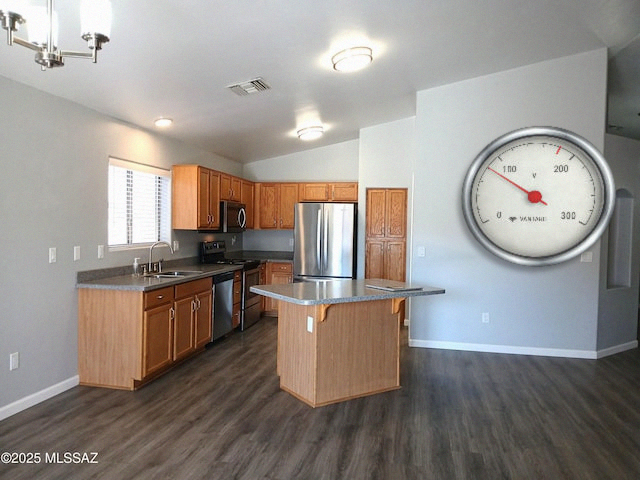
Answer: {"value": 80, "unit": "V"}
